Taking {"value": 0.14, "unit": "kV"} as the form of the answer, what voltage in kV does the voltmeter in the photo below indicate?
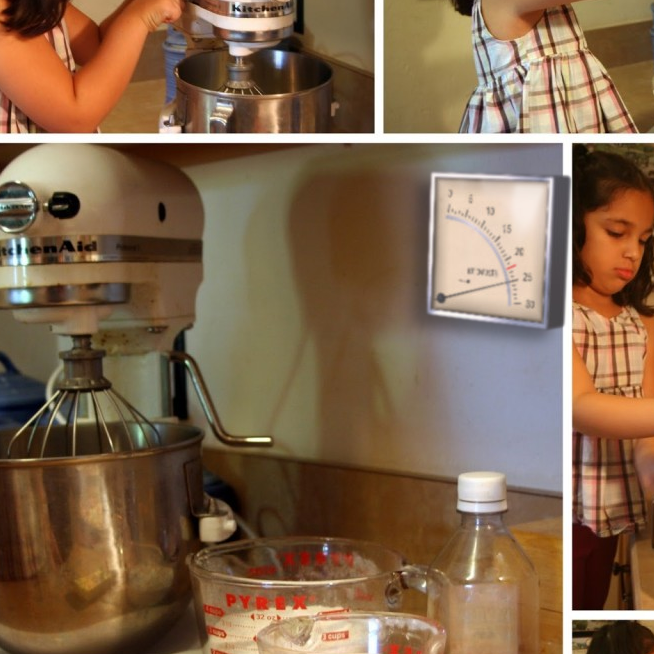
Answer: {"value": 25, "unit": "kV"}
